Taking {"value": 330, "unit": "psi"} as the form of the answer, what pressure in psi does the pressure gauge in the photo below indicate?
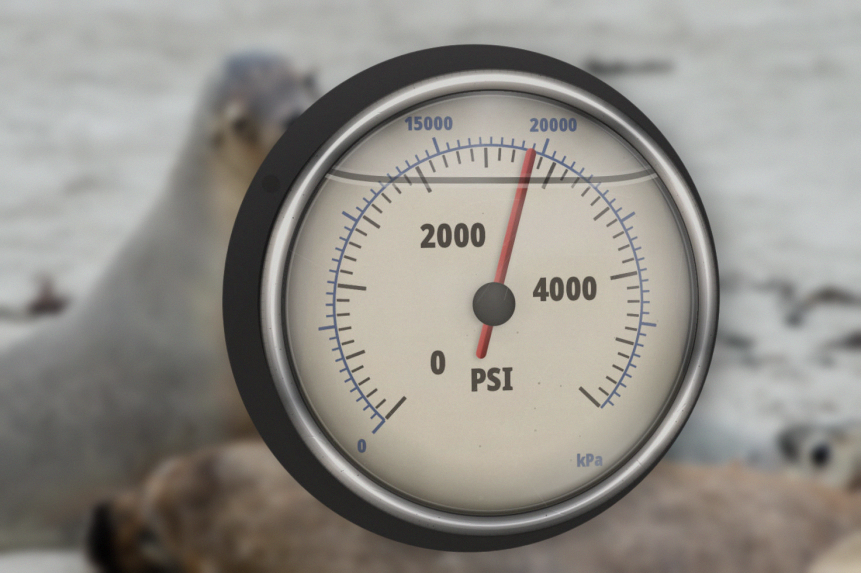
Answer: {"value": 2800, "unit": "psi"}
